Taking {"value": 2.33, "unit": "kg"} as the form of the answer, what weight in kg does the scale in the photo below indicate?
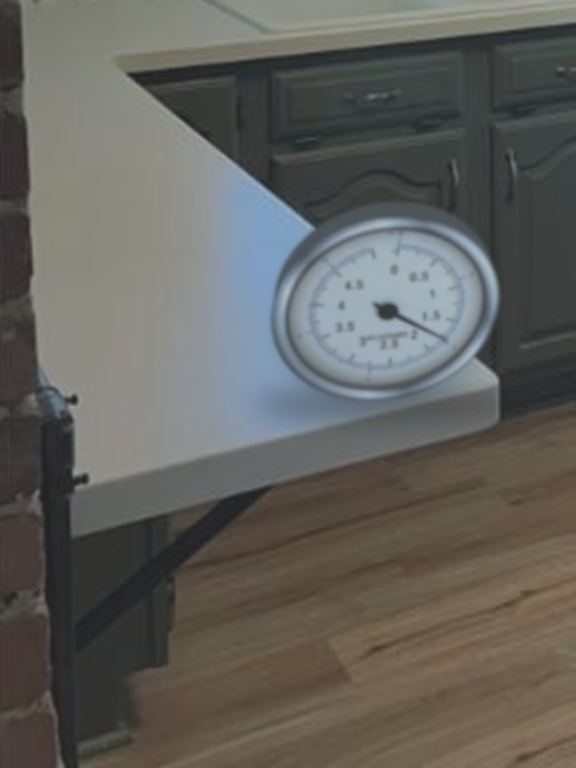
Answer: {"value": 1.75, "unit": "kg"}
